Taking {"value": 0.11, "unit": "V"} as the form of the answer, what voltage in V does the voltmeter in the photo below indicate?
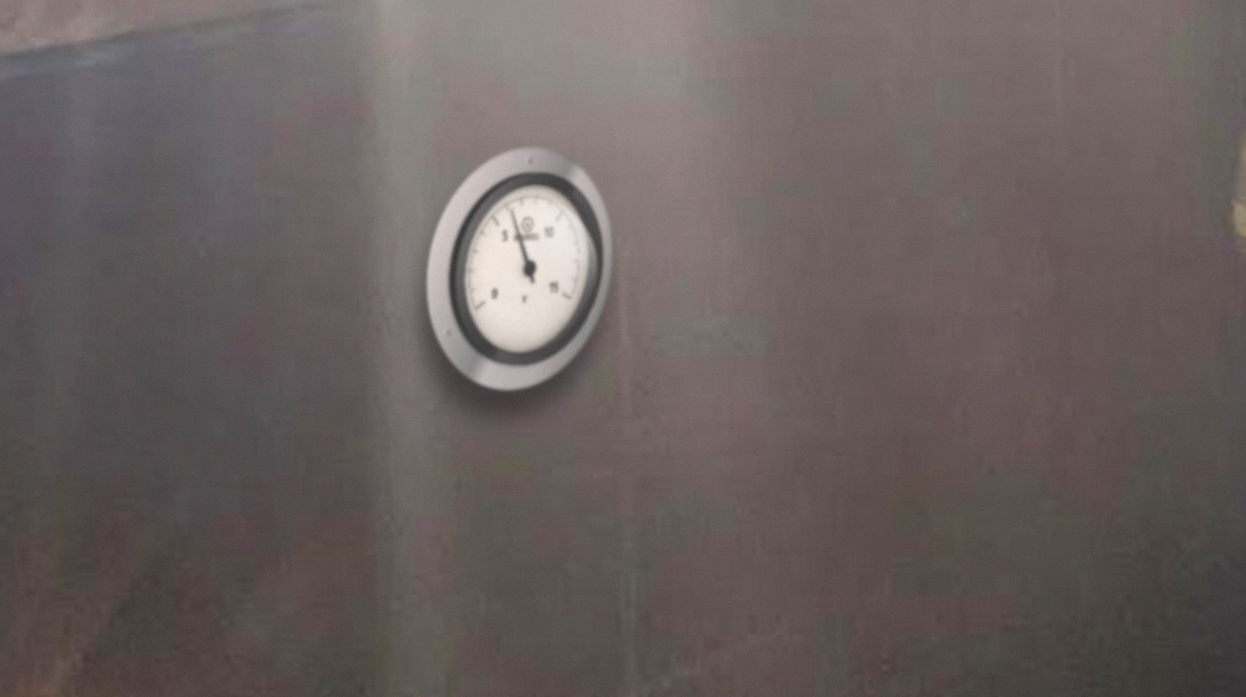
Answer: {"value": 6, "unit": "V"}
